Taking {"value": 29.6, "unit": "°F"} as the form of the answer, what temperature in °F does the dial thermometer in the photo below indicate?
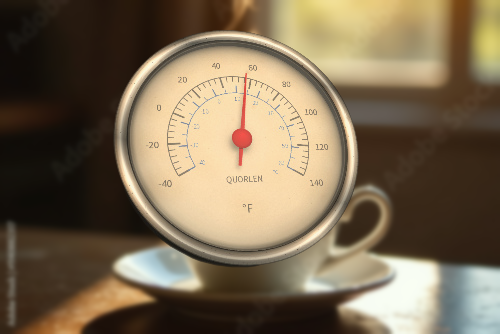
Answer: {"value": 56, "unit": "°F"}
